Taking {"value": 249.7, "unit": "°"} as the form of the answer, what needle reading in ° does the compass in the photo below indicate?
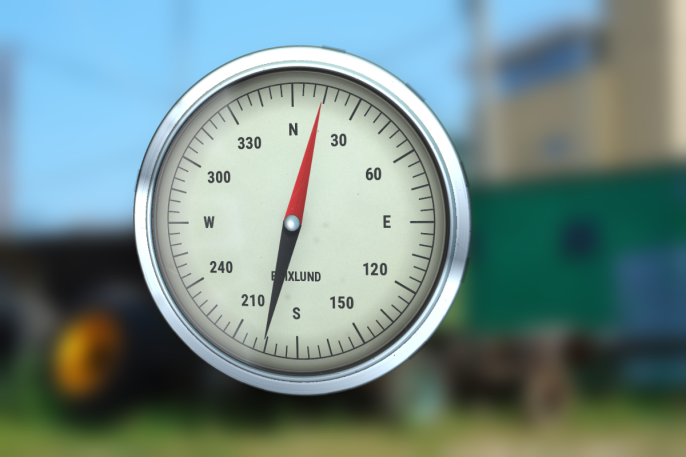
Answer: {"value": 15, "unit": "°"}
